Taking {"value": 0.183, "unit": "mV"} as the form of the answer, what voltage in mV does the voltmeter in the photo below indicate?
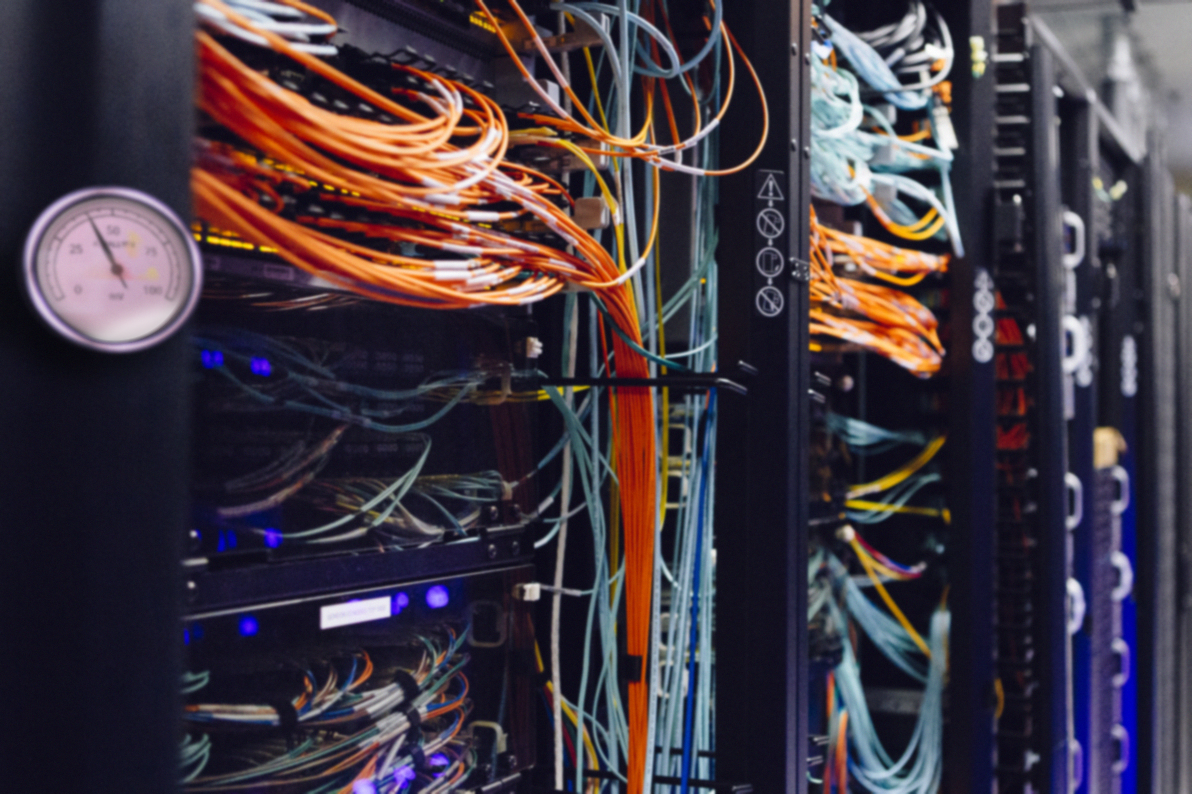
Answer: {"value": 40, "unit": "mV"}
